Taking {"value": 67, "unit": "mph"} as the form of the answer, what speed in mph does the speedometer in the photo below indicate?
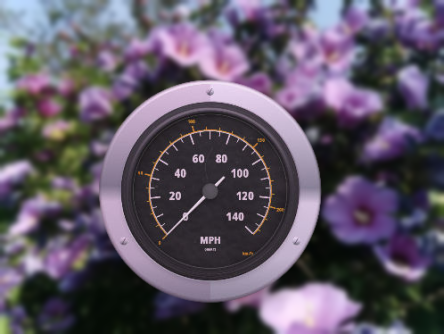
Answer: {"value": 0, "unit": "mph"}
